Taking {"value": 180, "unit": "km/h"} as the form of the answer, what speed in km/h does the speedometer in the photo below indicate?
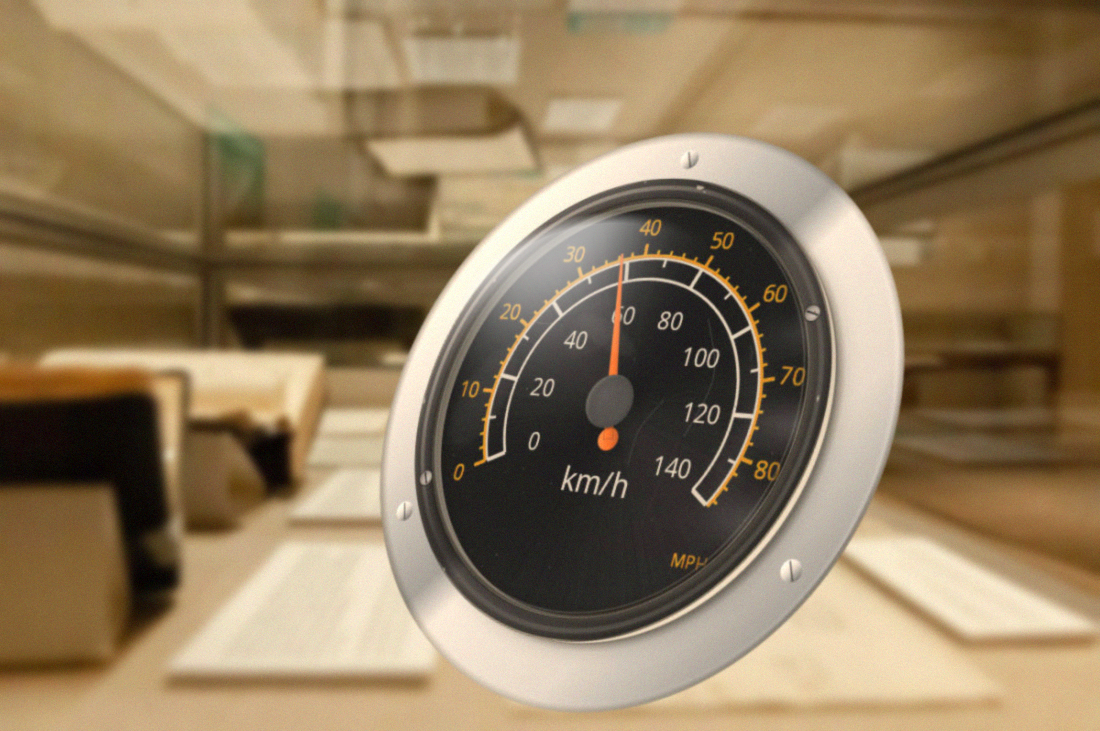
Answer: {"value": 60, "unit": "km/h"}
